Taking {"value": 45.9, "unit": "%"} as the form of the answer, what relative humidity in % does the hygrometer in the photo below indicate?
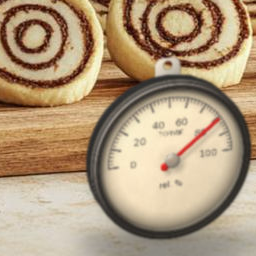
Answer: {"value": 80, "unit": "%"}
